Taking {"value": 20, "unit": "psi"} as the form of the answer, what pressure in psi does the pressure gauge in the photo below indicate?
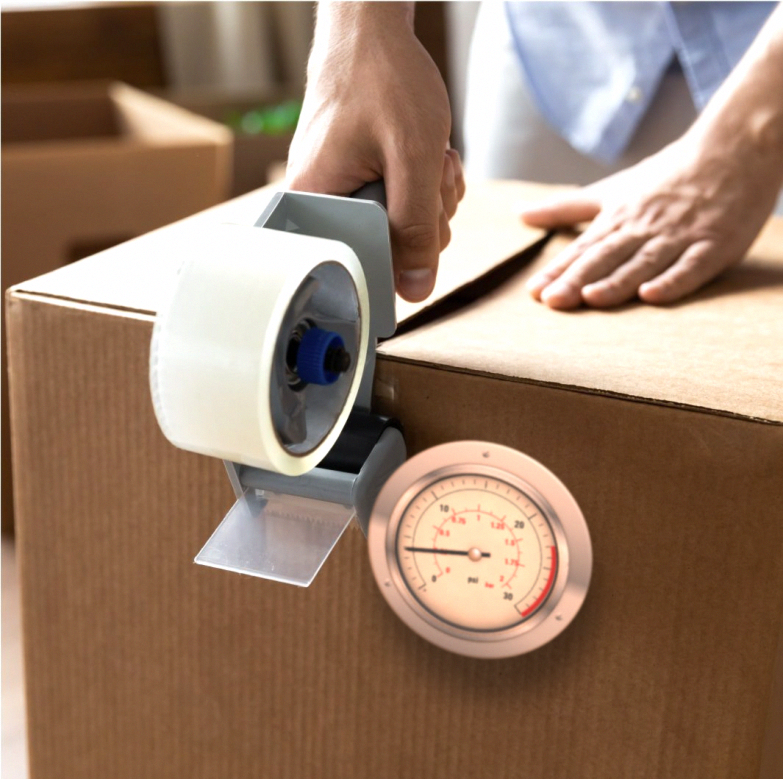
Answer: {"value": 4, "unit": "psi"}
